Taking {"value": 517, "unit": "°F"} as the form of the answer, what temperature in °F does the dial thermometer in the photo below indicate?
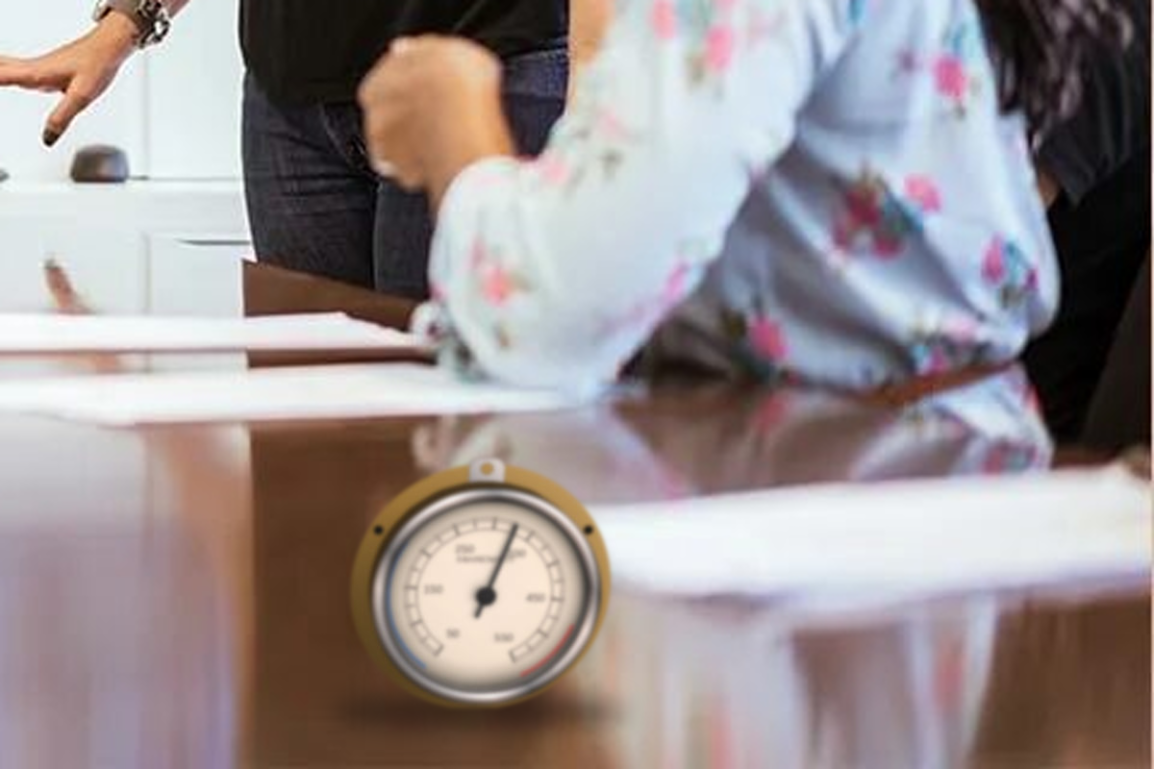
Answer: {"value": 325, "unit": "°F"}
